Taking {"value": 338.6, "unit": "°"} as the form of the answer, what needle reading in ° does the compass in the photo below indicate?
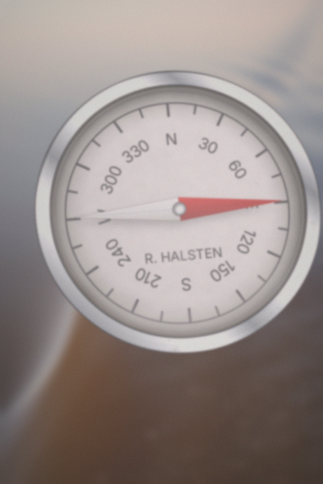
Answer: {"value": 90, "unit": "°"}
